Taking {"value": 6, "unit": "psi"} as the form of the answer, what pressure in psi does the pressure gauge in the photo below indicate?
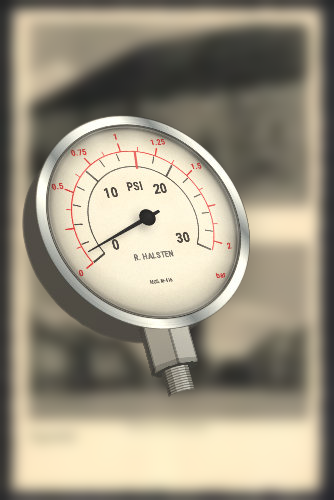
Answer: {"value": 1, "unit": "psi"}
